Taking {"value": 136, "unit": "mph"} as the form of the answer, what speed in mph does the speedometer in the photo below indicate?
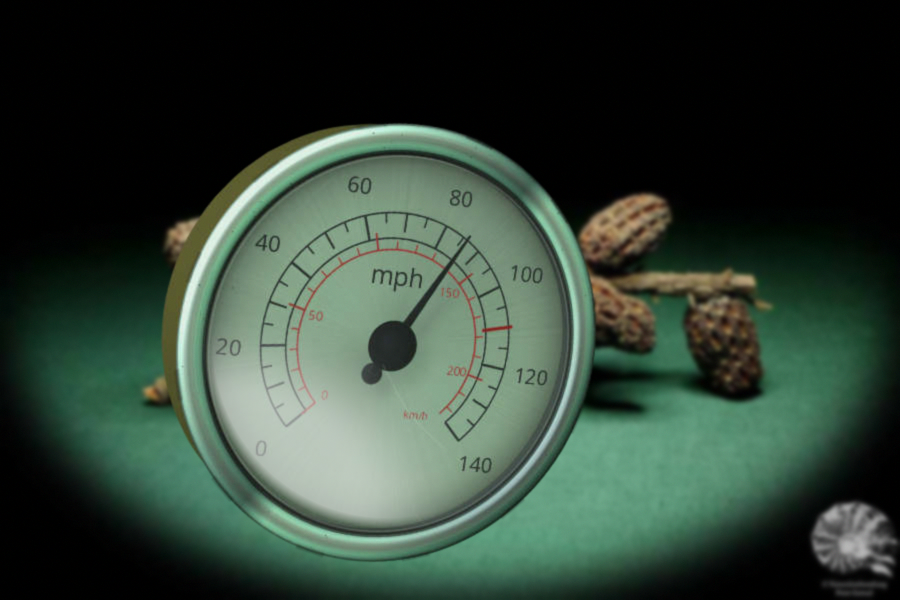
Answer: {"value": 85, "unit": "mph"}
